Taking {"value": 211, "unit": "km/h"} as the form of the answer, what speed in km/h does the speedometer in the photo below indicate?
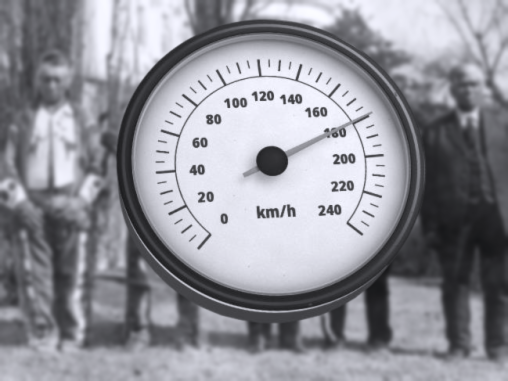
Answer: {"value": 180, "unit": "km/h"}
